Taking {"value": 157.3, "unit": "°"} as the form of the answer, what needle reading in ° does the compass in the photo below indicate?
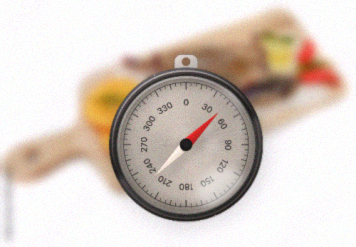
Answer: {"value": 45, "unit": "°"}
